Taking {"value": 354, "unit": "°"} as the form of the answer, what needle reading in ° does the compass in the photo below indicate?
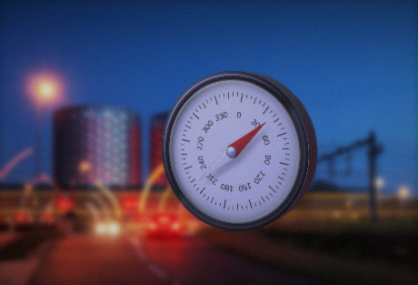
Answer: {"value": 40, "unit": "°"}
